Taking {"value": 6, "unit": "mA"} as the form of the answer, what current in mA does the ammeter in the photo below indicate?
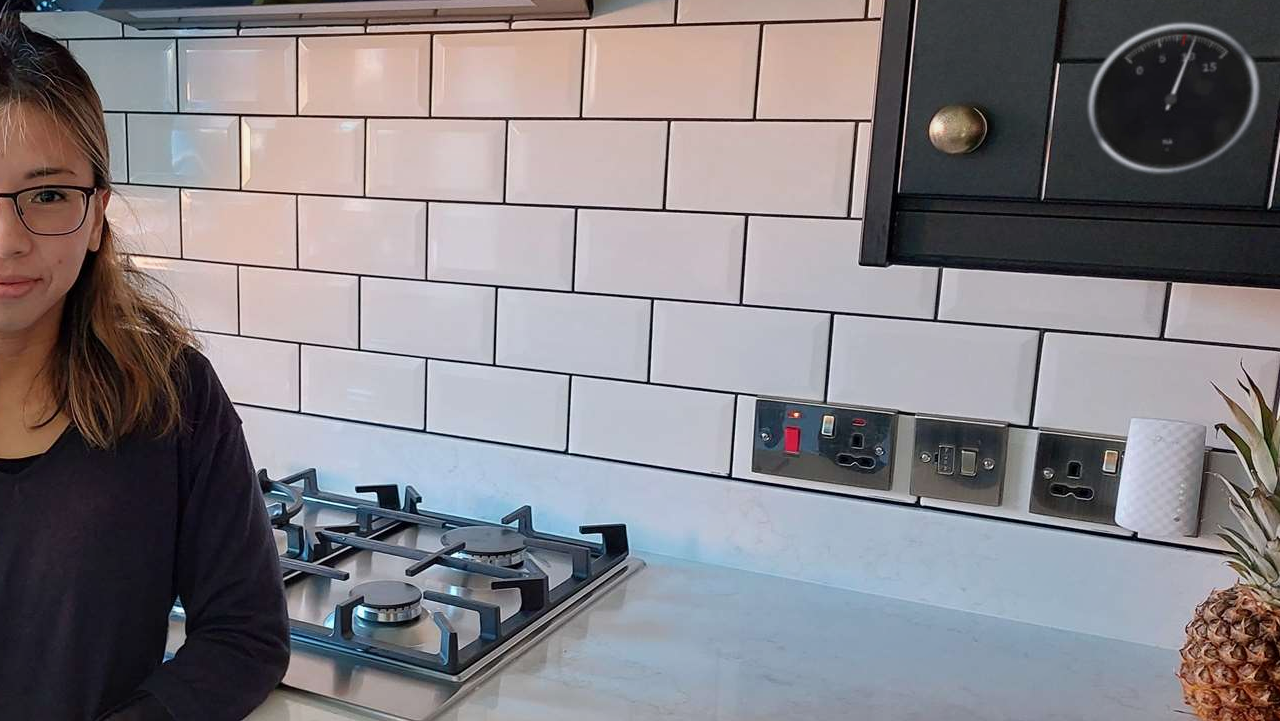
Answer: {"value": 10, "unit": "mA"}
